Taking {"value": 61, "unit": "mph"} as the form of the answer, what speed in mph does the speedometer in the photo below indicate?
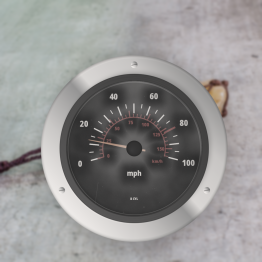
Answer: {"value": 12.5, "unit": "mph"}
